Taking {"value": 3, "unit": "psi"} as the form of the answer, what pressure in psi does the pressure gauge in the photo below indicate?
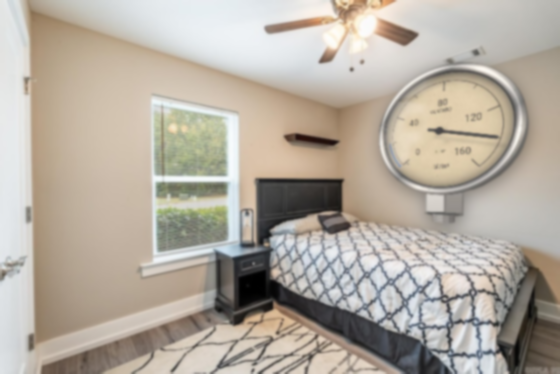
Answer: {"value": 140, "unit": "psi"}
